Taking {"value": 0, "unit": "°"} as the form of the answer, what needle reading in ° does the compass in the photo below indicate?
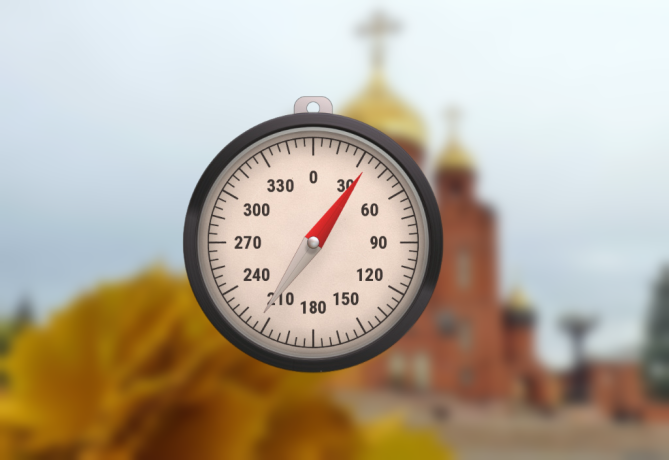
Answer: {"value": 35, "unit": "°"}
